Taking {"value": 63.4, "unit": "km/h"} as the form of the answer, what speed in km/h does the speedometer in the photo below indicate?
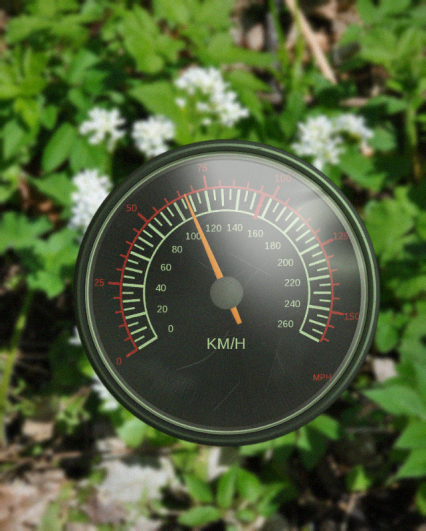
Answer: {"value": 107.5, "unit": "km/h"}
